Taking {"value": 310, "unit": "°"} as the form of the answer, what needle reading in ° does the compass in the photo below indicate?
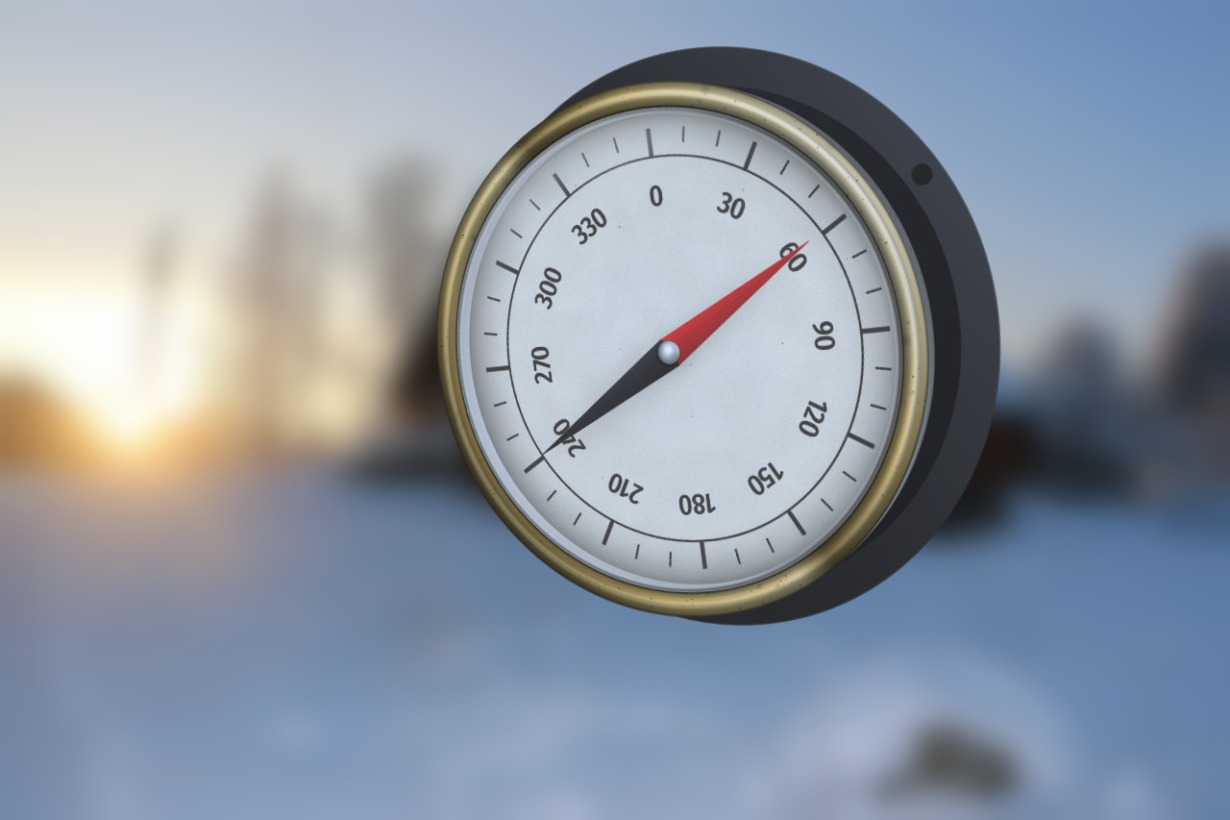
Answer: {"value": 60, "unit": "°"}
